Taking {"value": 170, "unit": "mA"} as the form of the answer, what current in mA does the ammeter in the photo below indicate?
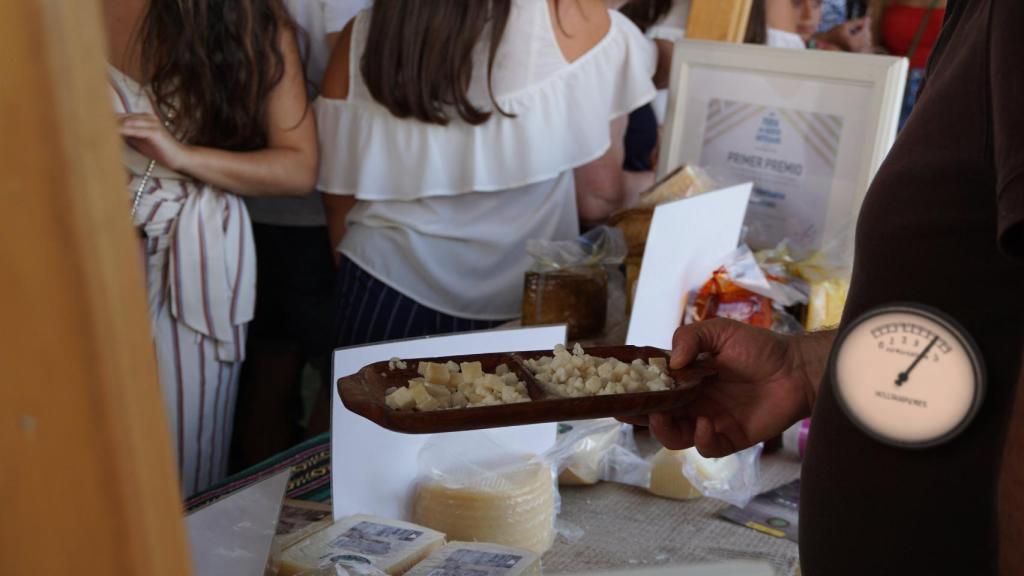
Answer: {"value": 4, "unit": "mA"}
